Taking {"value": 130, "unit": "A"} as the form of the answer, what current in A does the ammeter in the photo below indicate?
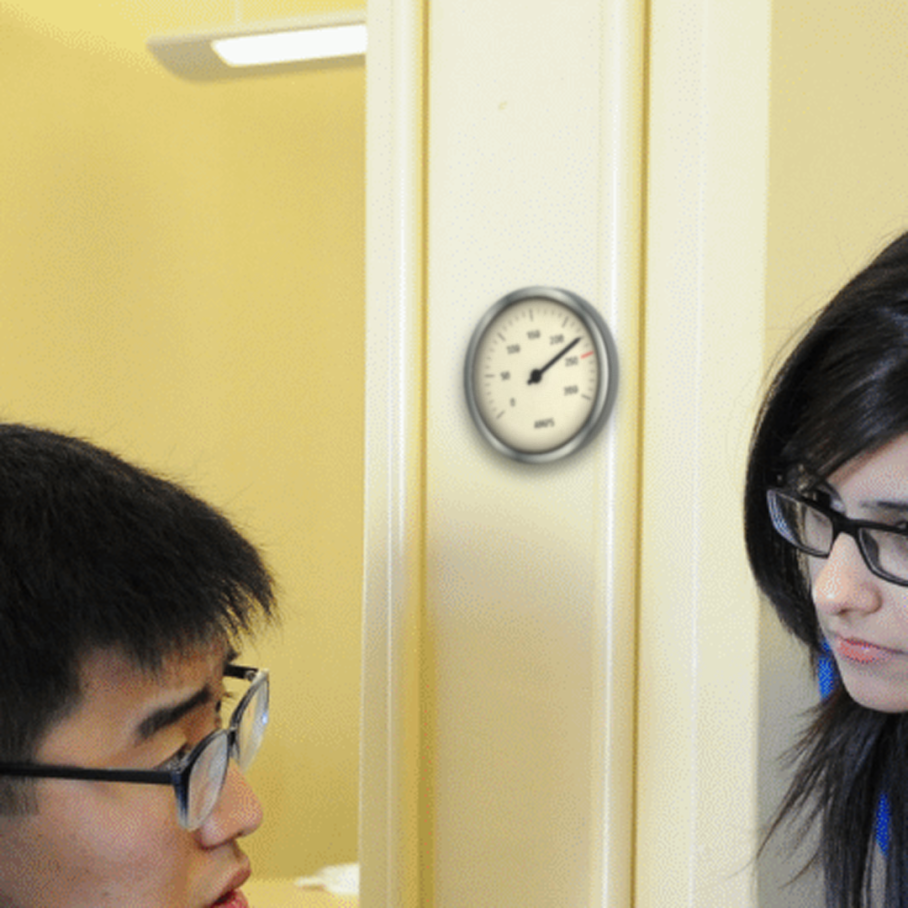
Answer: {"value": 230, "unit": "A"}
